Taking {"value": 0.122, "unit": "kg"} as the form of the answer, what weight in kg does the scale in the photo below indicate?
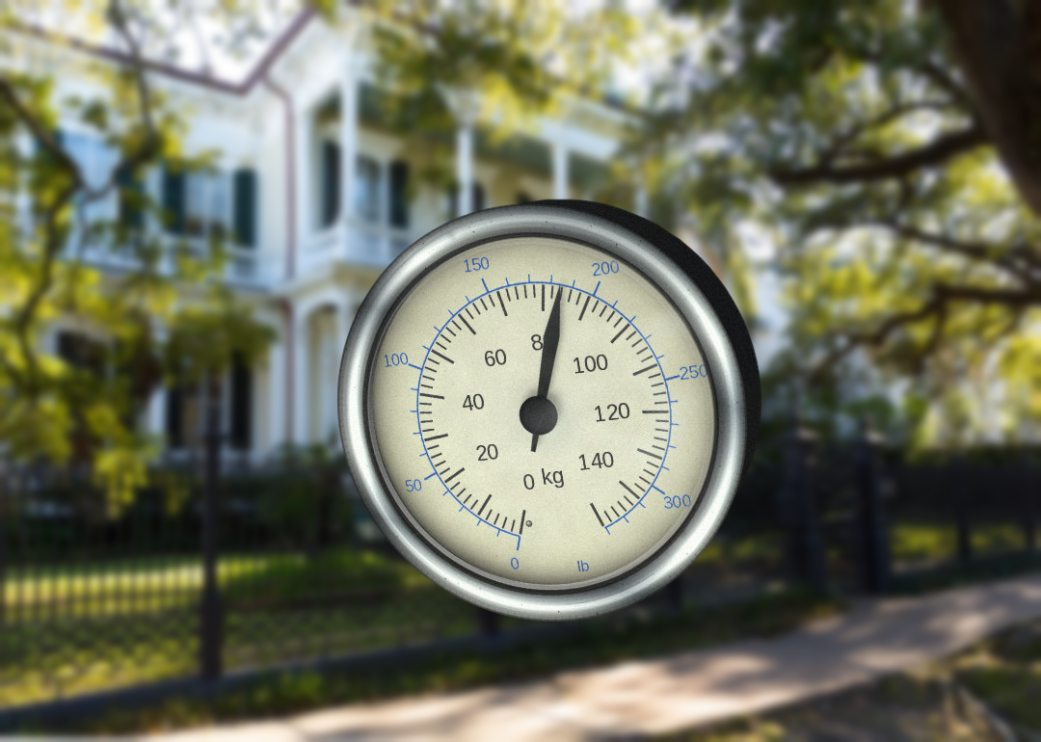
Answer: {"value": 84, "unit": "kg"}
